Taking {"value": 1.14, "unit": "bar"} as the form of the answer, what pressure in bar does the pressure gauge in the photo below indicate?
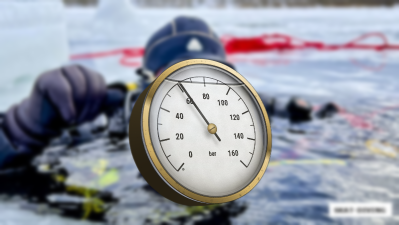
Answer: {"value": 60, "unit": "bar"}
